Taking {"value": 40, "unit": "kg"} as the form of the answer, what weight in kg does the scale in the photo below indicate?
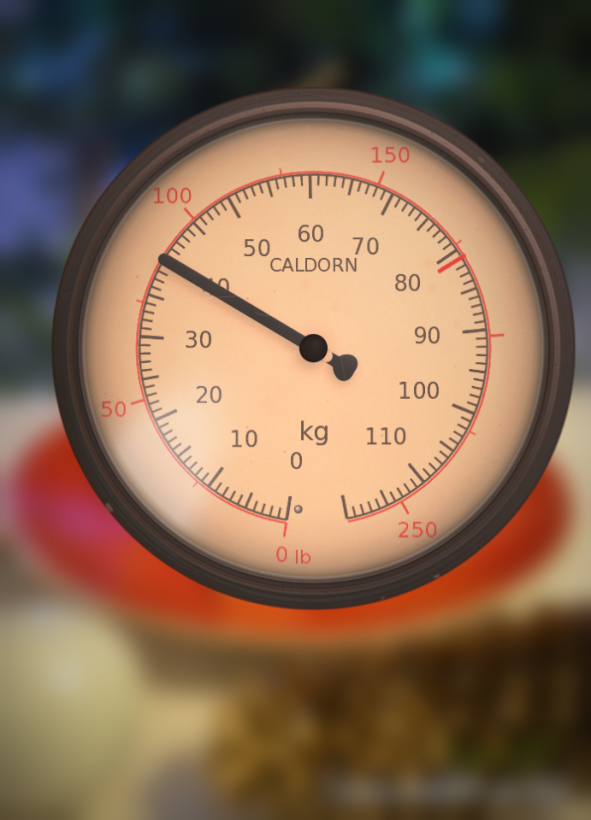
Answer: {"value": 39.5, "unit": "kg"}
